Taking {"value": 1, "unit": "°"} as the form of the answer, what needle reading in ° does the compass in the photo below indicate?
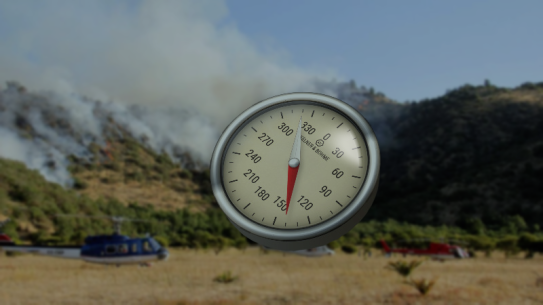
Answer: {"value": 140, "unit": "°"}
